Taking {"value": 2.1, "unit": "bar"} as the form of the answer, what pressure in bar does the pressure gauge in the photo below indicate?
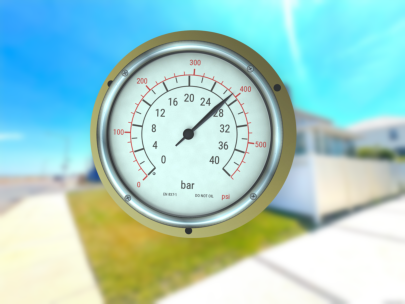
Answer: {"value": 27, "unit": "bar"}
